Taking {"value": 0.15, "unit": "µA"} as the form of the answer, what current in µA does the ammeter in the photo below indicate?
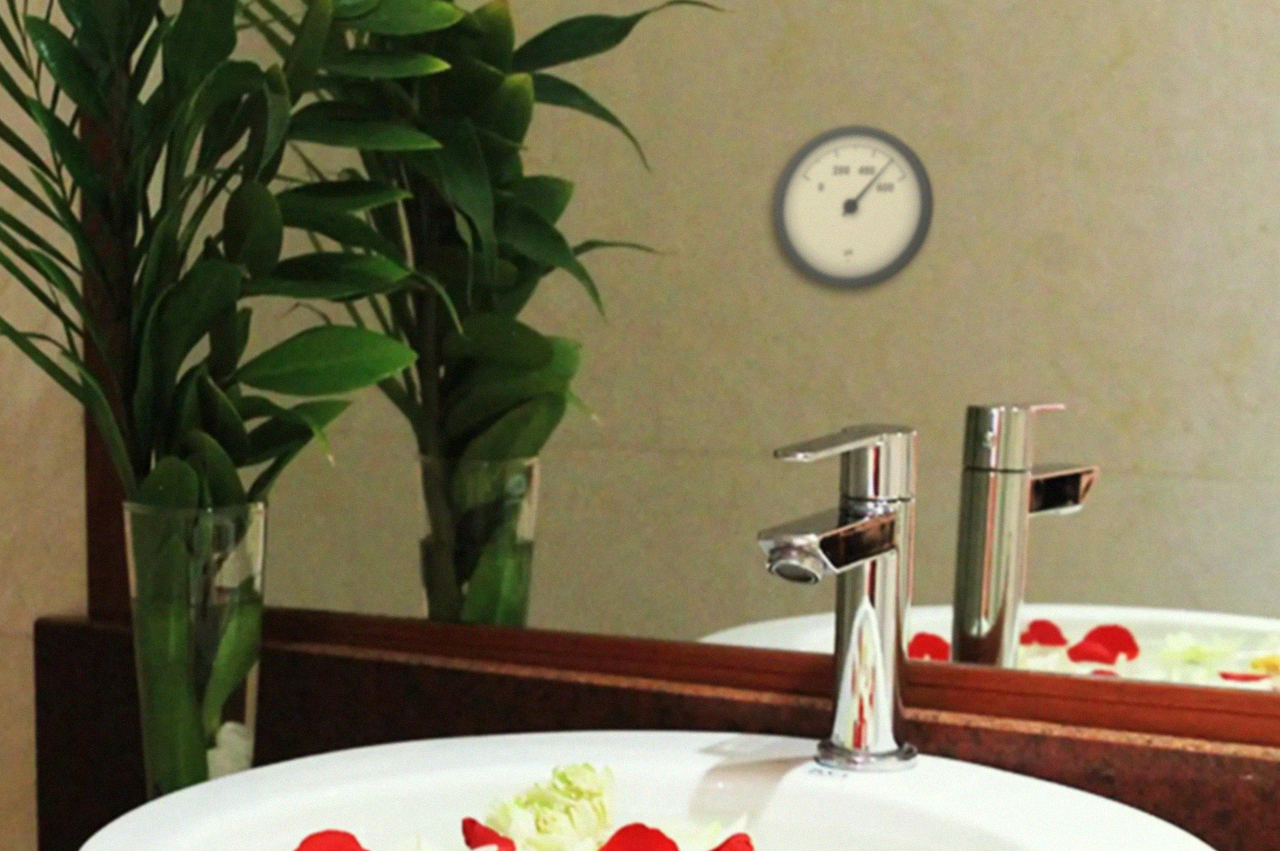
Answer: {"value": 500, "unit": "µA"}
